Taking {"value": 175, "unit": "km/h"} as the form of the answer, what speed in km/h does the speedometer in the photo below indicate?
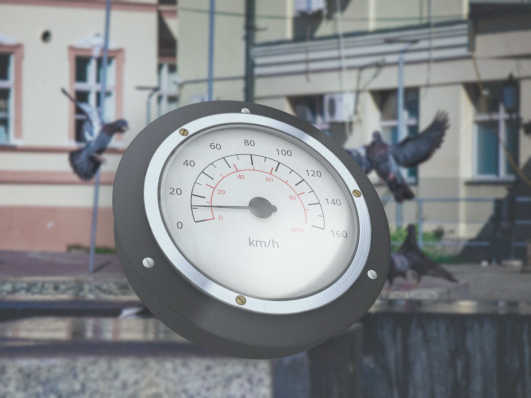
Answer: {"value": 10, "unit": "km/h"}
